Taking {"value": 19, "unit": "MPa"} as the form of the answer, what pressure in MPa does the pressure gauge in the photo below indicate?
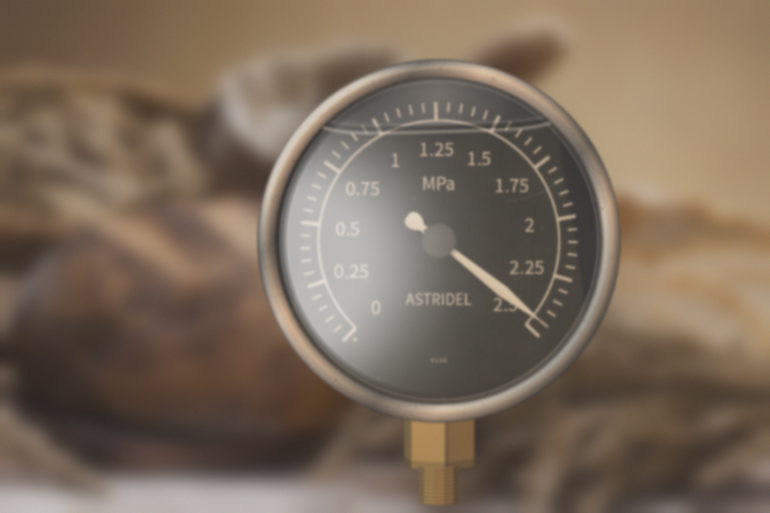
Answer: {"value": 2.45, "unit": "MPa"}
